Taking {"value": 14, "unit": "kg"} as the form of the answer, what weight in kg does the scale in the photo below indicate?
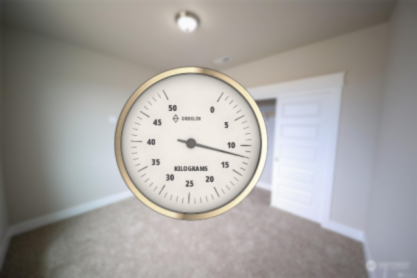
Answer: {"value": 12, "unit": "kg"}
